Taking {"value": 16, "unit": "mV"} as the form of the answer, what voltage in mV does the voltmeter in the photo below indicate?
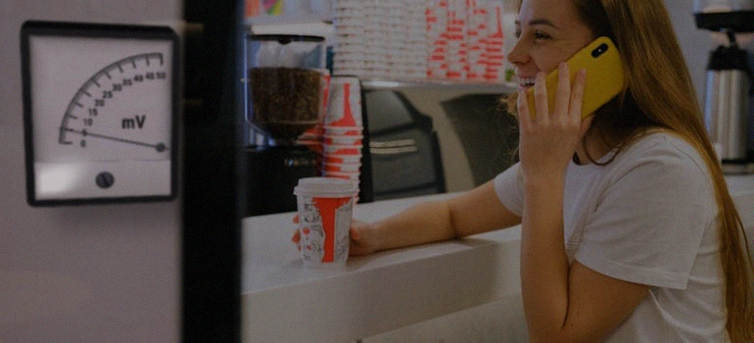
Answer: {"value": 5, "unit": "mV"}
